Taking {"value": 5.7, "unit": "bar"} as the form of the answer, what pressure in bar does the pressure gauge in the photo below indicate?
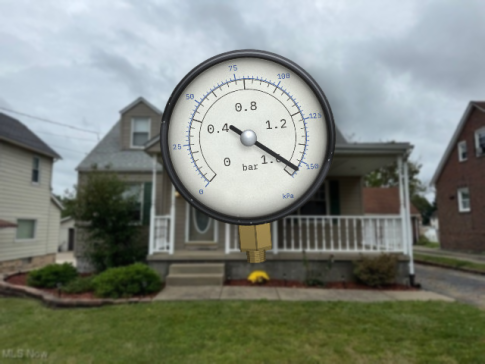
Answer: {"value": 1.55, "unit": "bar"}
